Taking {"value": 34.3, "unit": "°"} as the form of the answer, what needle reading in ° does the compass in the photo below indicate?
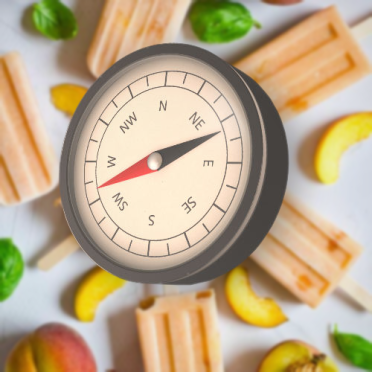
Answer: {"value": 247.5, "unit": "°"}
